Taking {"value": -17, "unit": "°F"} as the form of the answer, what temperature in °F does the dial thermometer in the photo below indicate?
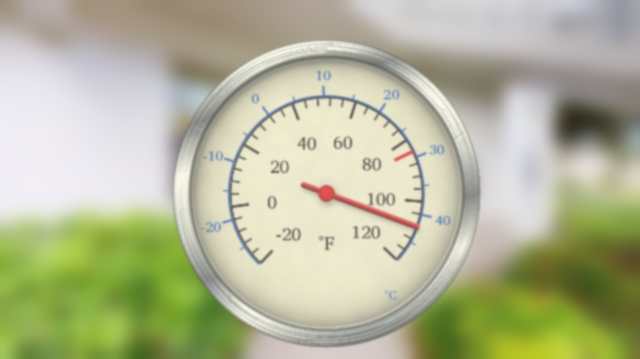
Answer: {"value": 108, "unit": "°F"}
